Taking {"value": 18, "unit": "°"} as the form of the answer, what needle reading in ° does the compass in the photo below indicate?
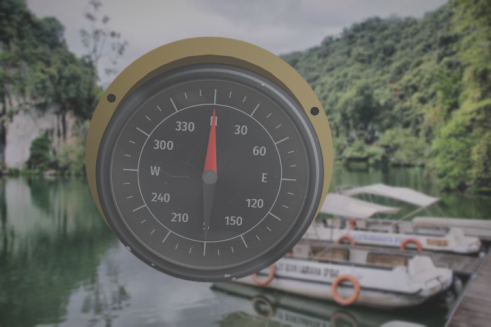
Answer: {"value": 0, "unit": "°"}
